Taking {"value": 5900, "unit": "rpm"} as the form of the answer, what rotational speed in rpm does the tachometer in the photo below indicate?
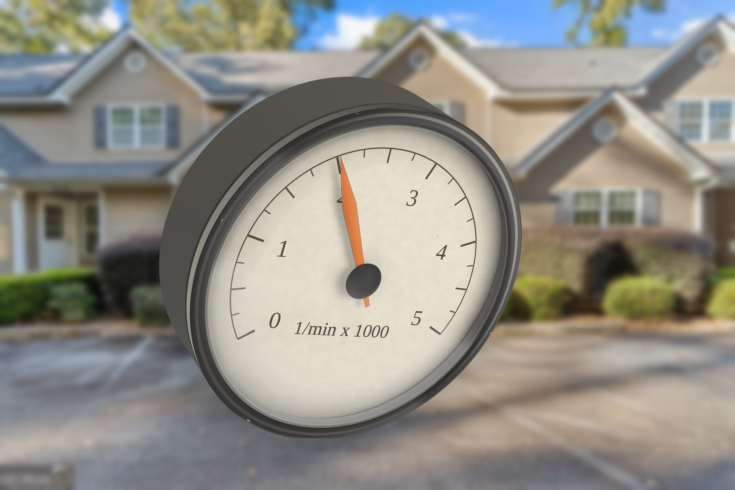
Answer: {"value": 2000, "unit": "rpm"}
